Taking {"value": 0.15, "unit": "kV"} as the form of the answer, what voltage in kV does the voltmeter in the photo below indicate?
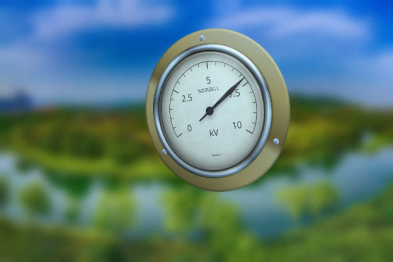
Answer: {"value": 7.25, "unit": "kV"}
